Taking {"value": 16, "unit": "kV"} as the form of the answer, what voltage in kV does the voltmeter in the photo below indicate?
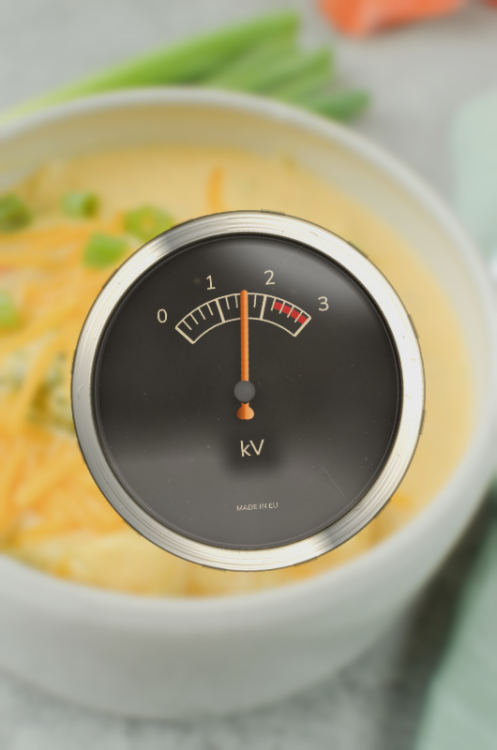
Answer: {"value": 1.6, "unit": "kV"}
